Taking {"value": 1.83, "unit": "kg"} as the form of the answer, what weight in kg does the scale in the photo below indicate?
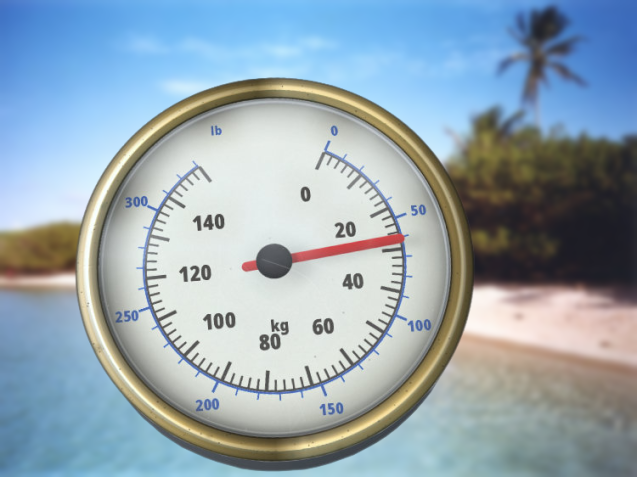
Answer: {"value": 28, "unit": "kg"}
